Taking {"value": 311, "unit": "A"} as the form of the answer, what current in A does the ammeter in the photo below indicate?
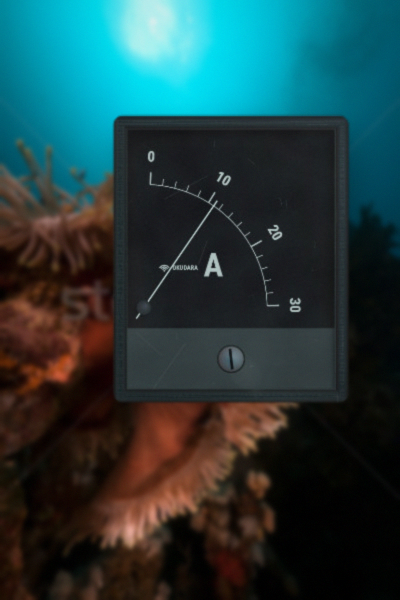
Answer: {"value": 11, "unit": "A"}
